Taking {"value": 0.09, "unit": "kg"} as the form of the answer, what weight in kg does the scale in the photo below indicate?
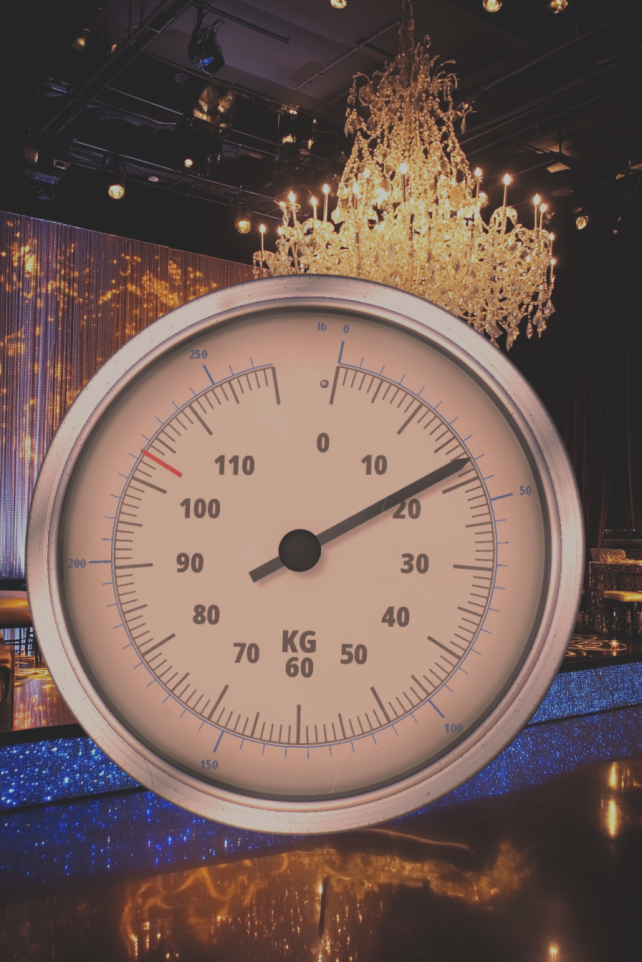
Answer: {"value": 18, "unit": "kg"}
